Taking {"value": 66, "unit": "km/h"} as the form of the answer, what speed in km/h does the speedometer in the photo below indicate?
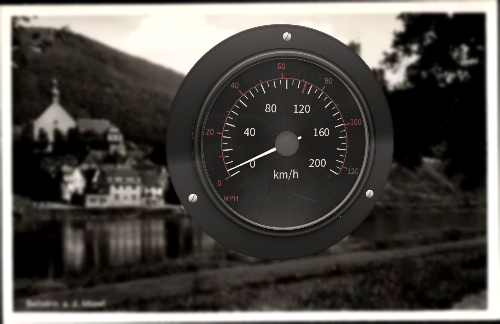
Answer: {"value": 5, "unit": "km/h"}
